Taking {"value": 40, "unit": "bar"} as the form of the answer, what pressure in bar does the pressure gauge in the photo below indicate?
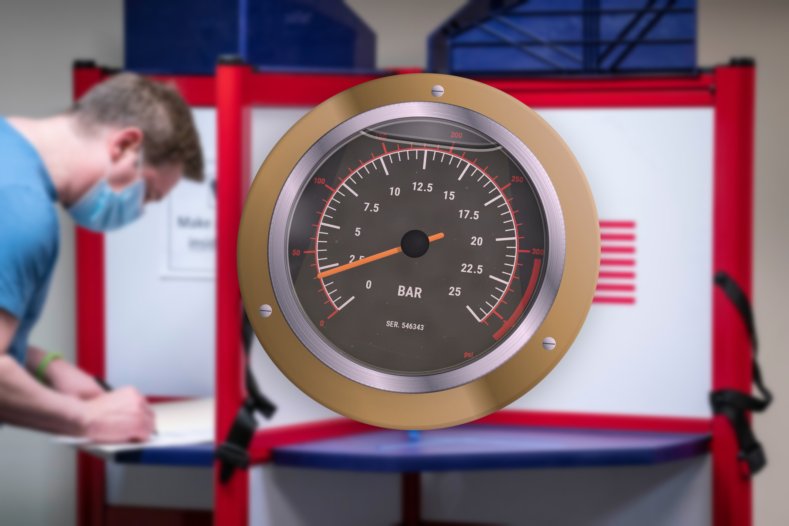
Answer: {"value": 2, "unit": "bar"}
